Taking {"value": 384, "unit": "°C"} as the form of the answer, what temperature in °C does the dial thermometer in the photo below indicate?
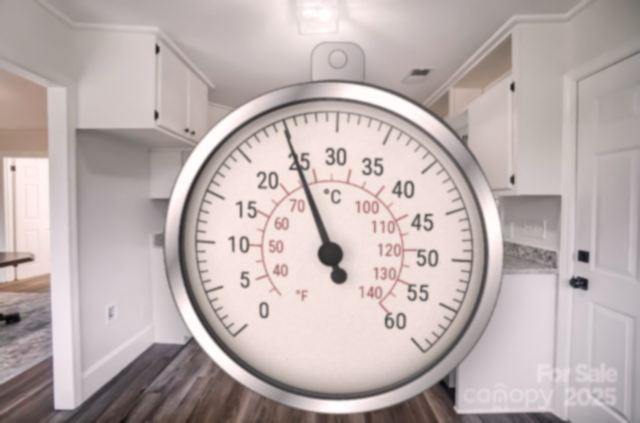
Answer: {"value": 25, "unit": "°C"}
